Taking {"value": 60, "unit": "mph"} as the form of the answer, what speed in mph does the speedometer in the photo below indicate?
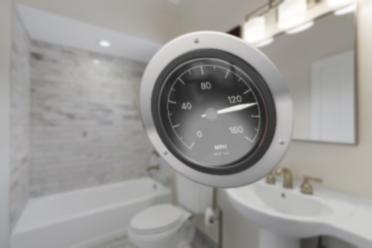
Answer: {"value": 130, "unit": "mph"}
